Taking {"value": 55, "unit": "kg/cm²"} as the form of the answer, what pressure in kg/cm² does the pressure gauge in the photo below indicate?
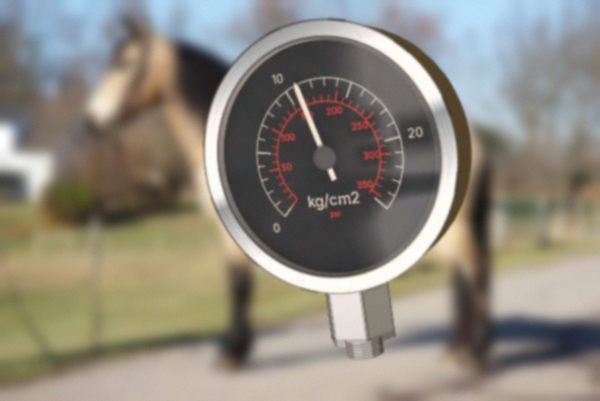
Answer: {"value": 11, "unit": "kg/cm²"}
